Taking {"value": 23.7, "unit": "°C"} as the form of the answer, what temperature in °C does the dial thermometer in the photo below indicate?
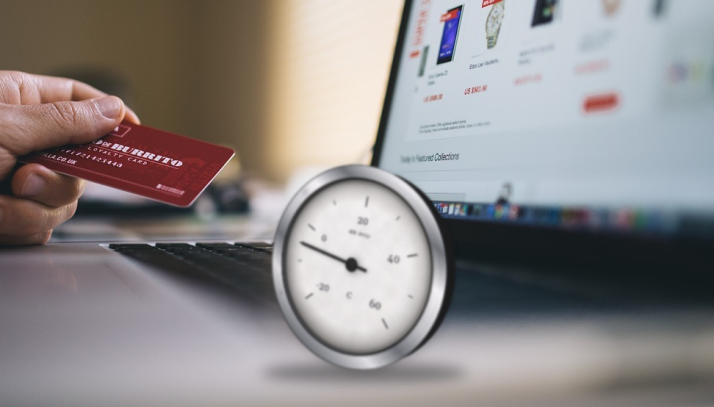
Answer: {"value": -5, "unit": "°C"}
